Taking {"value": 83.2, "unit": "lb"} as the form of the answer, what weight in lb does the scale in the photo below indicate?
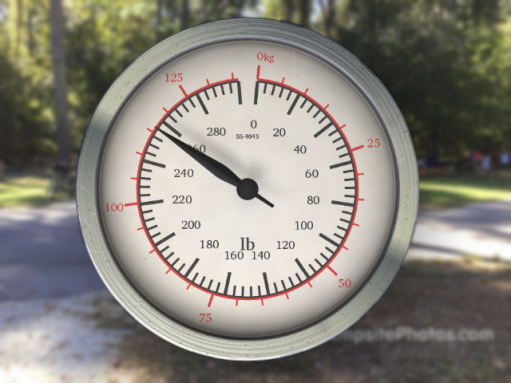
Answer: {"value": 256, "unit": "lb"}
